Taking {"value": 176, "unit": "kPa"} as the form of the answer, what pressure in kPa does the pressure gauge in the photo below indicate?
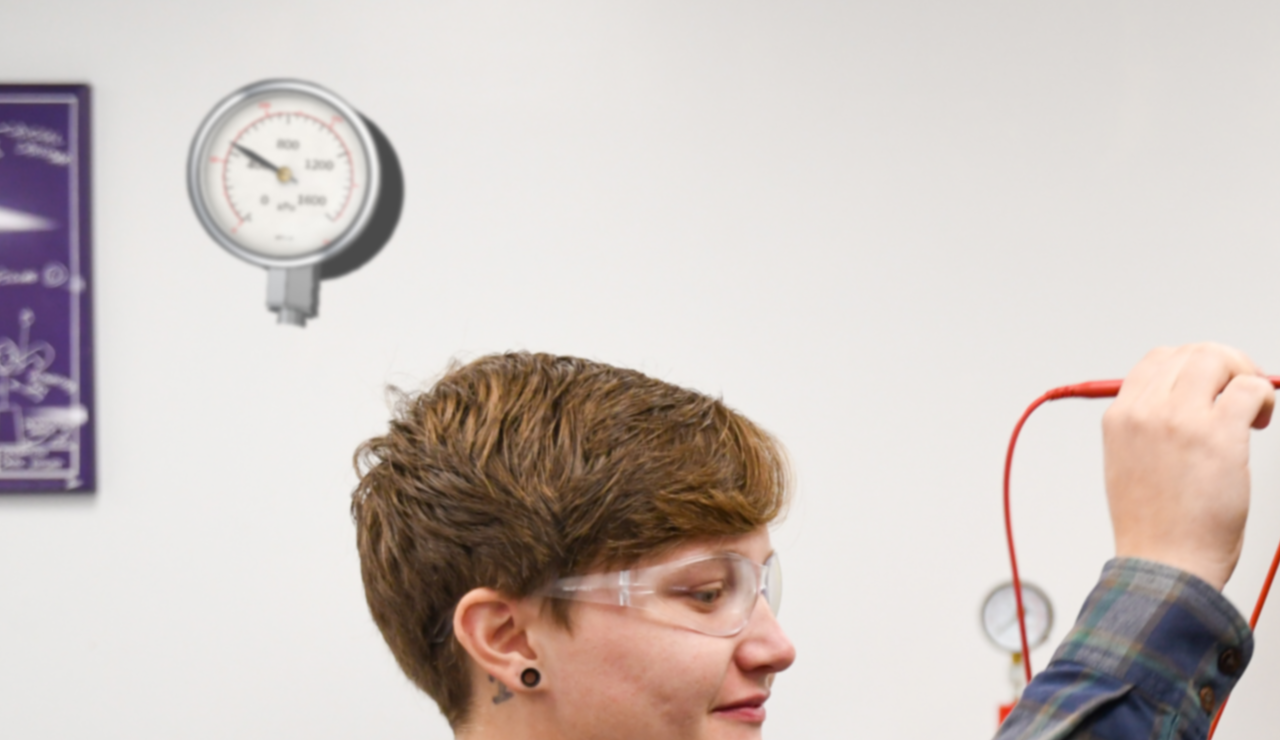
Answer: {"value": 450, "unit": "kPa"}
